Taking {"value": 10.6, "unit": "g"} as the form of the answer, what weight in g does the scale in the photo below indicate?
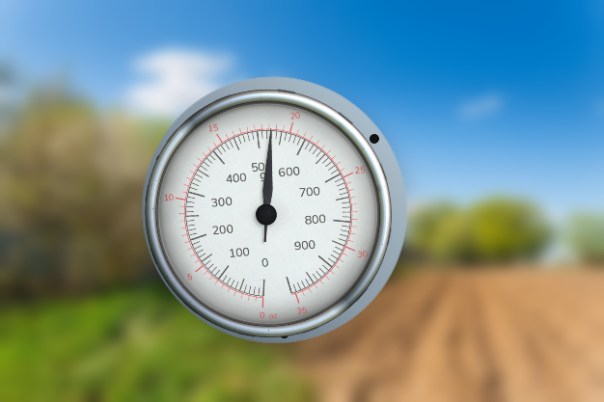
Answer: {"value": 530, "unit": "g"}
